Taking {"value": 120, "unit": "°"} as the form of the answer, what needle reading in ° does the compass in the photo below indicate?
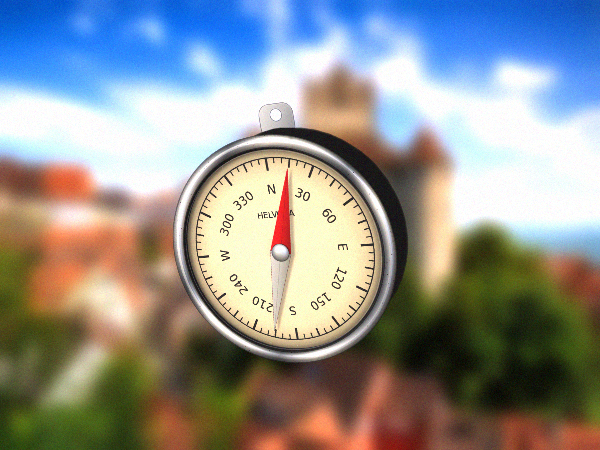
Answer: {"value": 15, "unit": "°"}
